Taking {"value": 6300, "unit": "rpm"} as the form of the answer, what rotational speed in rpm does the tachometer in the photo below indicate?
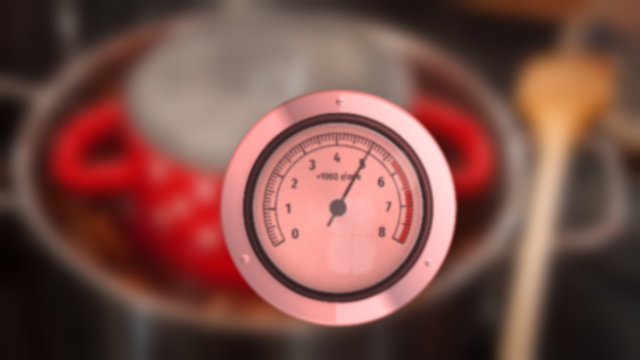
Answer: {"value": 5000, "unit": "rpm"}
